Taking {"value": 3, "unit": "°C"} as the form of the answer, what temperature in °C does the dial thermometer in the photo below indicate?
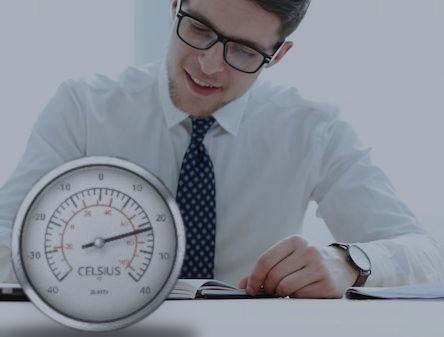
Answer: {"value": 22, "unit": "°C"}
